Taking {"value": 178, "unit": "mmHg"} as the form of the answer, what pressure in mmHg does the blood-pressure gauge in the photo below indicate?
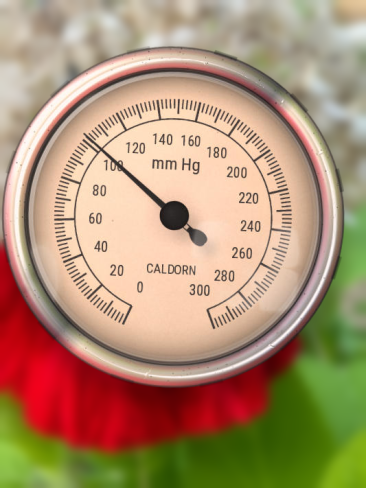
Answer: {"value": 102, "unit": "mmHg"}
